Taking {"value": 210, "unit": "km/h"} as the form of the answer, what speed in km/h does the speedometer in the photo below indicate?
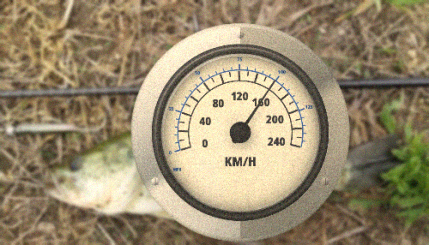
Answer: {"value": 160, "unit": "km/h"}
